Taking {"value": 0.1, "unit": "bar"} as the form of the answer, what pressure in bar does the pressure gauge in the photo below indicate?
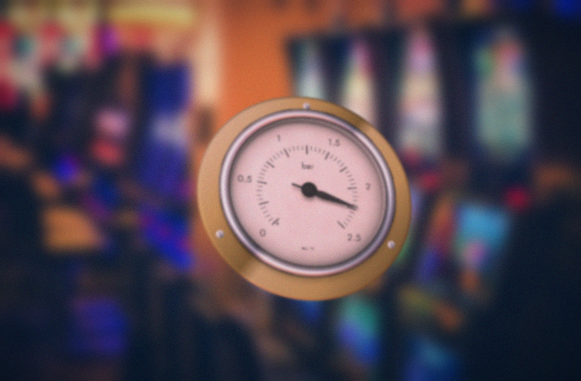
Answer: {"value": 2.25, "unit": "bar"}
